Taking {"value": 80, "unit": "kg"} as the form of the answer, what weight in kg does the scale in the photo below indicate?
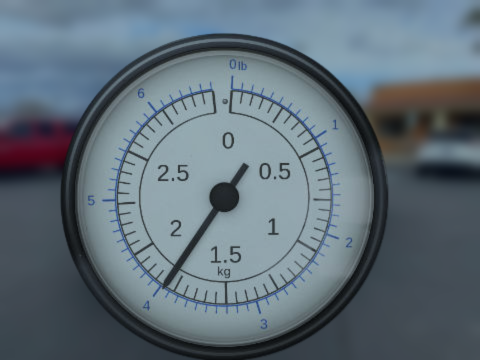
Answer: {"value": 1.8, "unit": "kg"}
